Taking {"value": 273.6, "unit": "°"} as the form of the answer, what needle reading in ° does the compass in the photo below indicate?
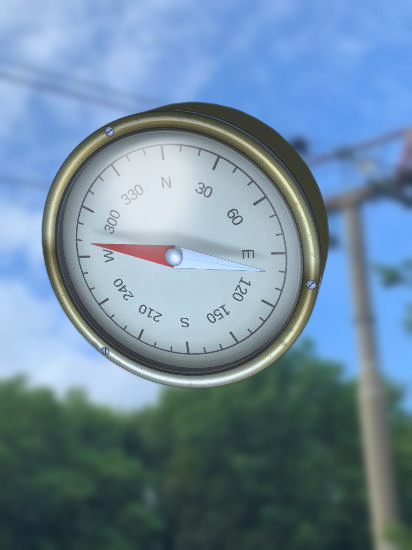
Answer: {"value": 280, "unit": "°"}
